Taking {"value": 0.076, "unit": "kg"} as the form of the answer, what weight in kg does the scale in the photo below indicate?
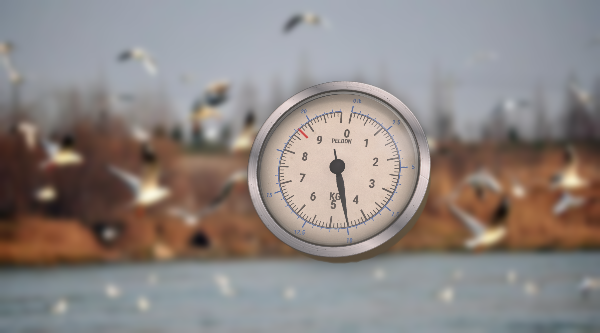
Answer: {"value": 4.5, "unit": "kg"}
